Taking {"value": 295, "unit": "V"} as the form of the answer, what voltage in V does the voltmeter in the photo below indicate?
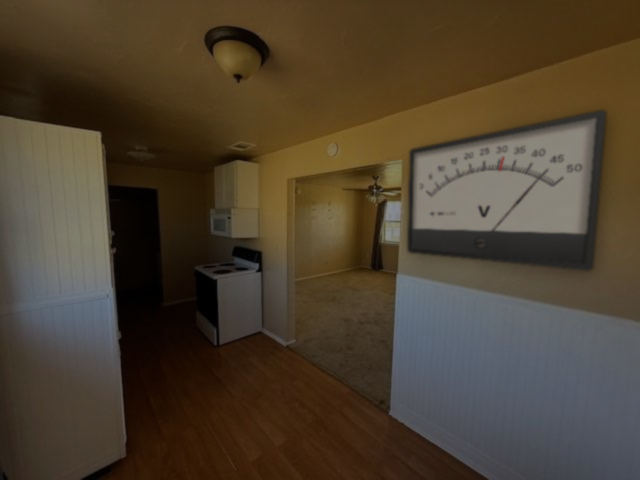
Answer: {"value": 45, "unit": "V"}
